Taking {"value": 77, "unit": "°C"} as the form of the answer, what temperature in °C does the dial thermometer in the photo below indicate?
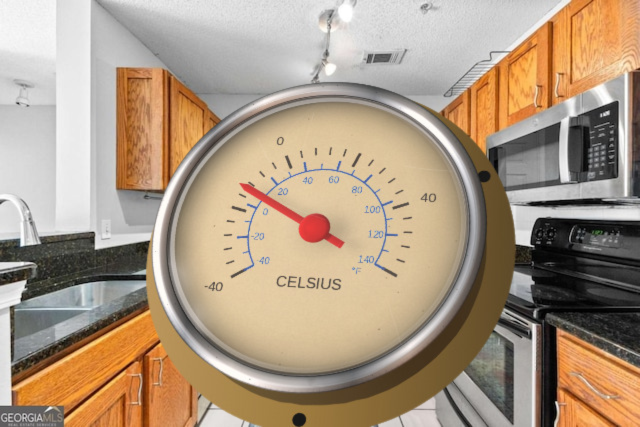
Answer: {"value": -14, "unit": "°C"}
